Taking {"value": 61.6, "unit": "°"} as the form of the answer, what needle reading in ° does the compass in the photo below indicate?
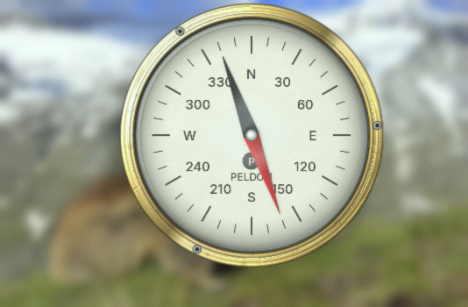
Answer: {"value": 160, "unit": "°"}
